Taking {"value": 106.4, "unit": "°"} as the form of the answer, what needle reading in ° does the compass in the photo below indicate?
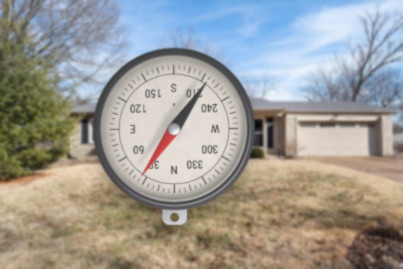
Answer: {"value": 35, "unit": "°"}
